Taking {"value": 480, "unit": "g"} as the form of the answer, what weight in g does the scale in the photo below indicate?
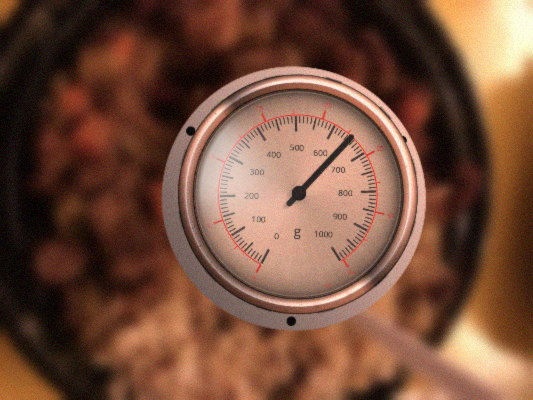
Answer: {"value": 650, "unit": "g"}
